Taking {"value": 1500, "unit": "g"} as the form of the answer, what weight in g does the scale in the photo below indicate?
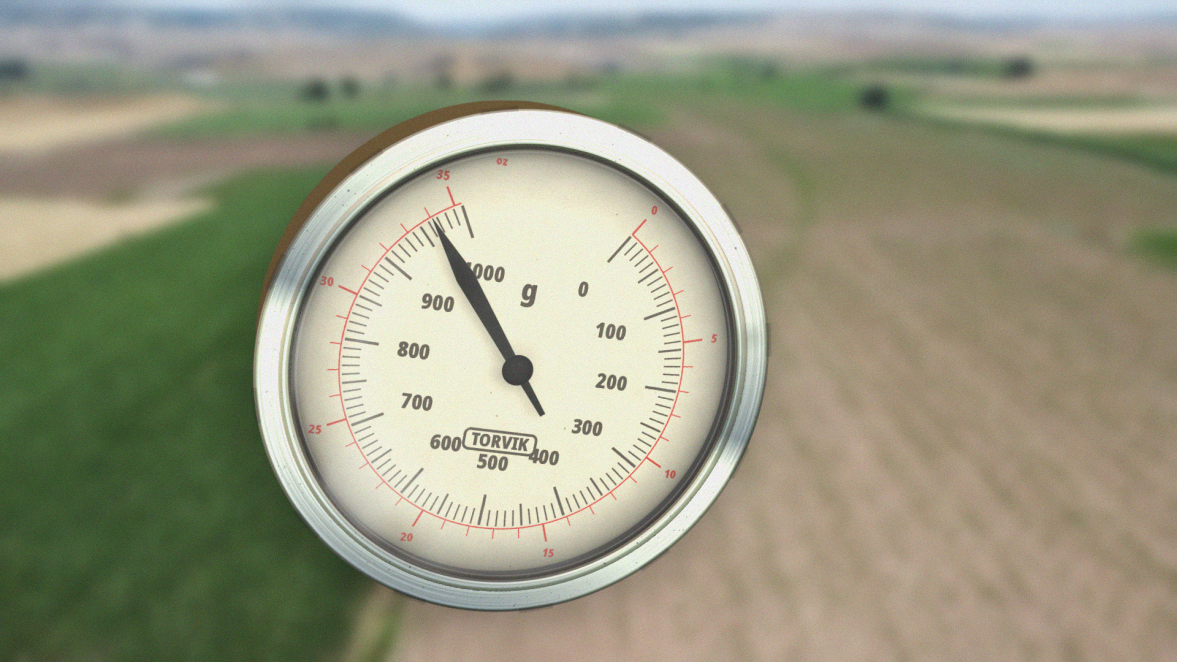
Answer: {"value": 965, "unit": "g"}
